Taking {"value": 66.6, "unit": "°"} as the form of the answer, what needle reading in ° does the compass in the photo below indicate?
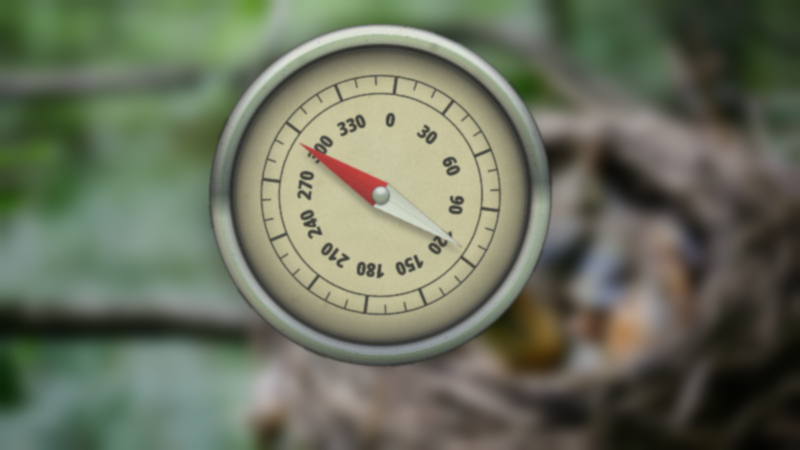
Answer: {"value": 295, "unit": "°"}
